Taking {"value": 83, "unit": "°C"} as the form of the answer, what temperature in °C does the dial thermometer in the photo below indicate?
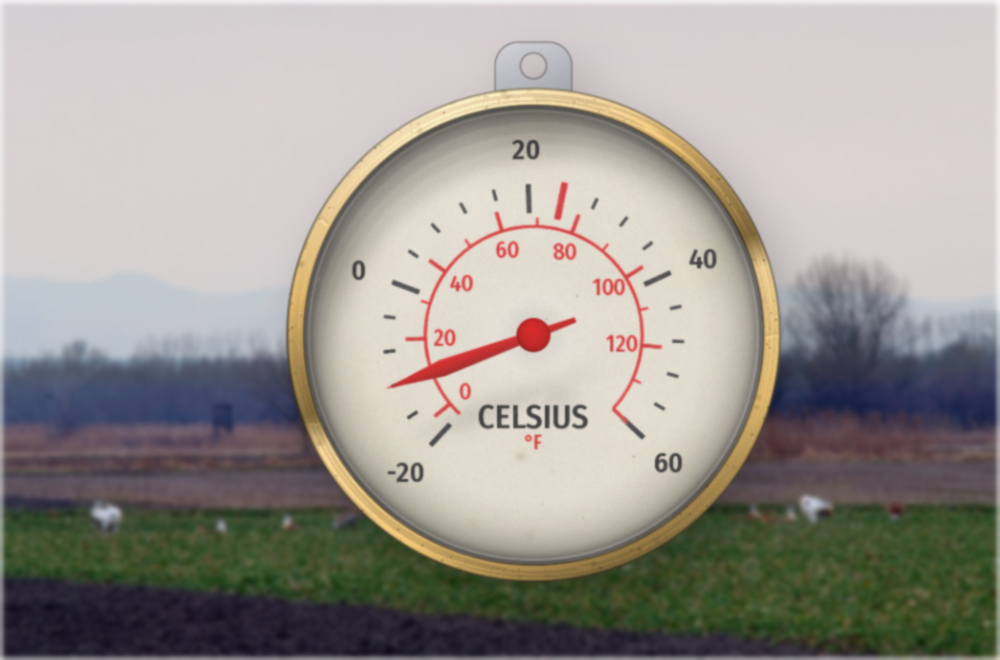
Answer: {"value": -12, "unit": "°C"}
